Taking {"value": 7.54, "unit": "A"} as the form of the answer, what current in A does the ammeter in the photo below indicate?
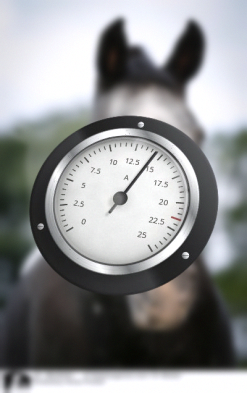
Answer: {"value": 14.5, "unit": "A"}
